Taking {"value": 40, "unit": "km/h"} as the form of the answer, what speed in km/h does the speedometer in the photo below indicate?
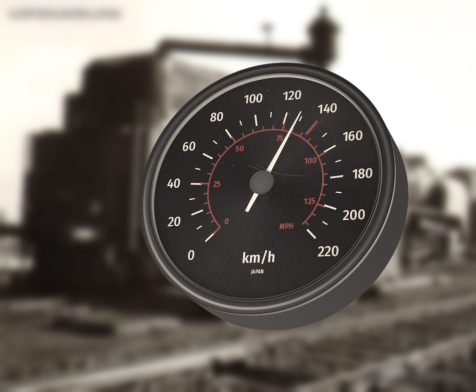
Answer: {"value": 130, "unit": "km/h"}
